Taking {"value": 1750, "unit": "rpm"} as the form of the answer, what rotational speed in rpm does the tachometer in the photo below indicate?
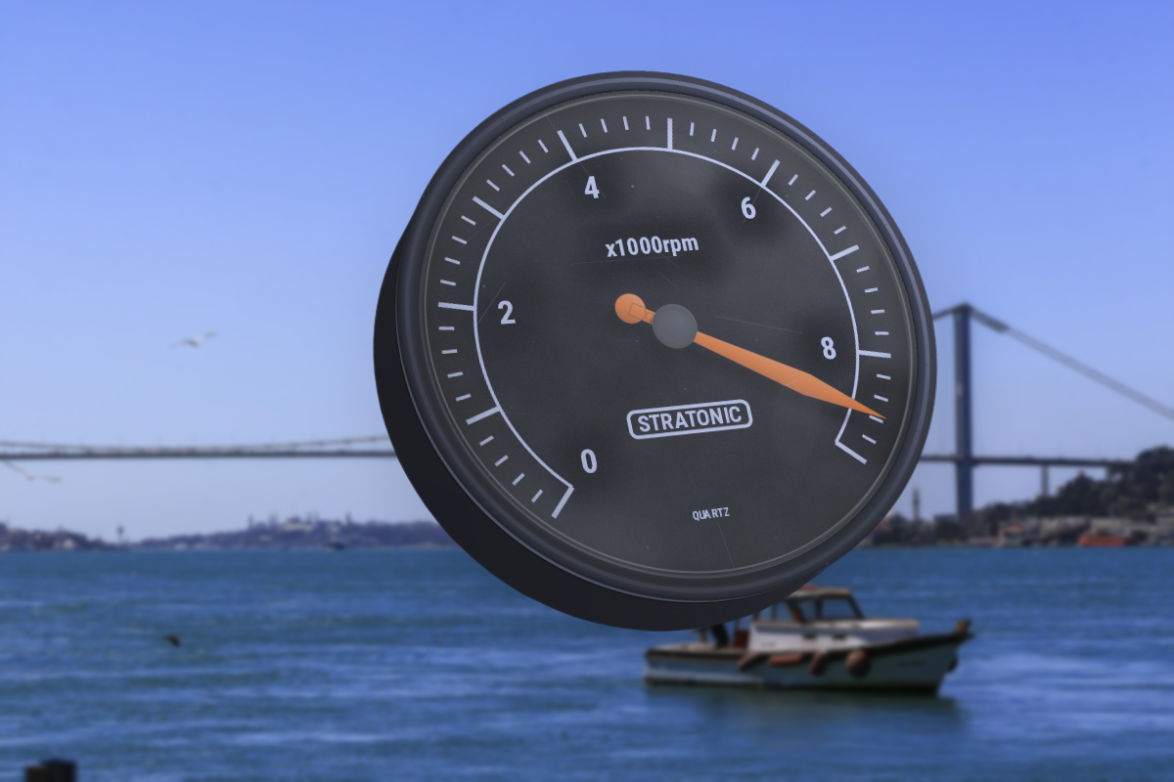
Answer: {"value": 8600, "unit": "rpm"}
